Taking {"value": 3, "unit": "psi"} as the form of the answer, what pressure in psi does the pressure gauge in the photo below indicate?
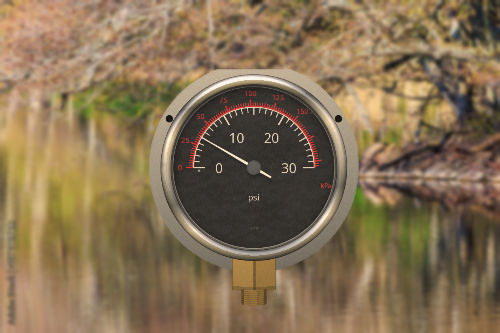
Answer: {"value": 5, "unit": "psi"}
